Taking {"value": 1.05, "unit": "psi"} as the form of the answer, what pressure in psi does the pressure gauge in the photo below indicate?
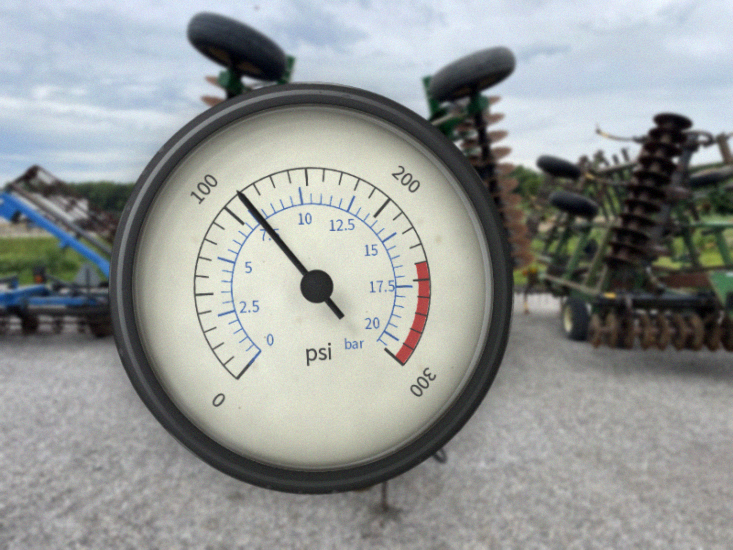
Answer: {"value": 110, "unit": "psi"}
